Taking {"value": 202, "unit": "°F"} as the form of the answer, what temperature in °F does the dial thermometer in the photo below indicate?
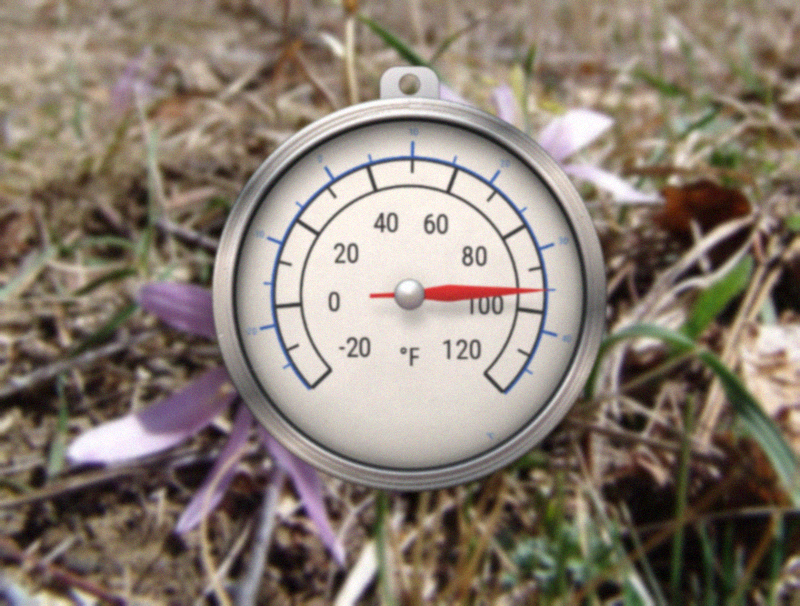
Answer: {"value": 95, "unit": "°F"}
